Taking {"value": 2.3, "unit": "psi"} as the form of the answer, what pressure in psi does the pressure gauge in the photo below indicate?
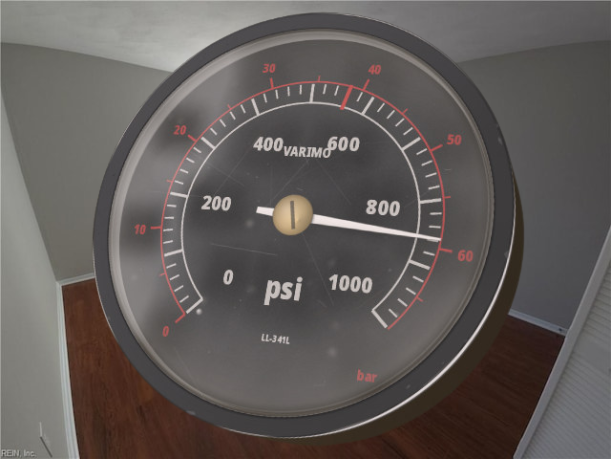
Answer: {"value": 860, "unit": "psi"}
